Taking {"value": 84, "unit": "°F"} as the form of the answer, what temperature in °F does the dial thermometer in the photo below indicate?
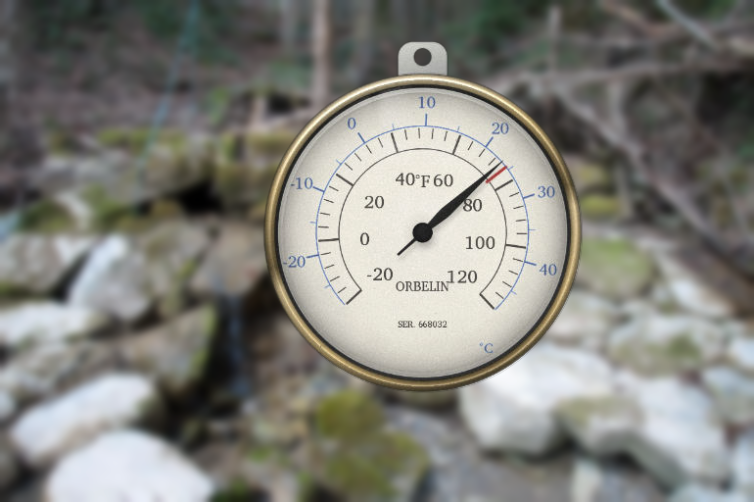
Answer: {"value": 74, "unit": "°F"}
